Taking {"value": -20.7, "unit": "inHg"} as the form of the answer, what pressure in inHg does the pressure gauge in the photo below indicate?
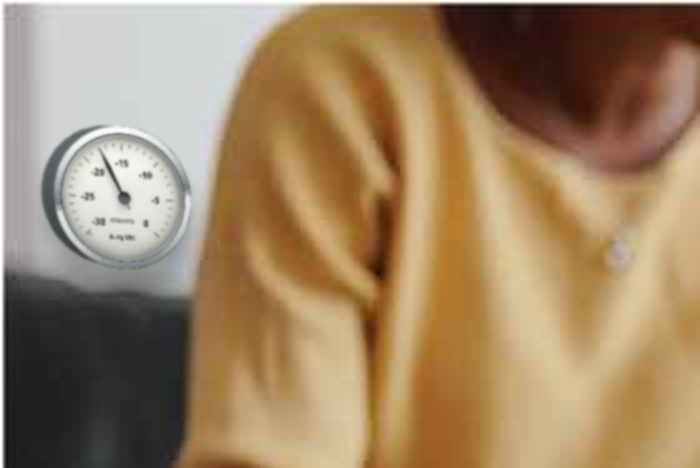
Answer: {"value": -18, "unit": "inHg"}
